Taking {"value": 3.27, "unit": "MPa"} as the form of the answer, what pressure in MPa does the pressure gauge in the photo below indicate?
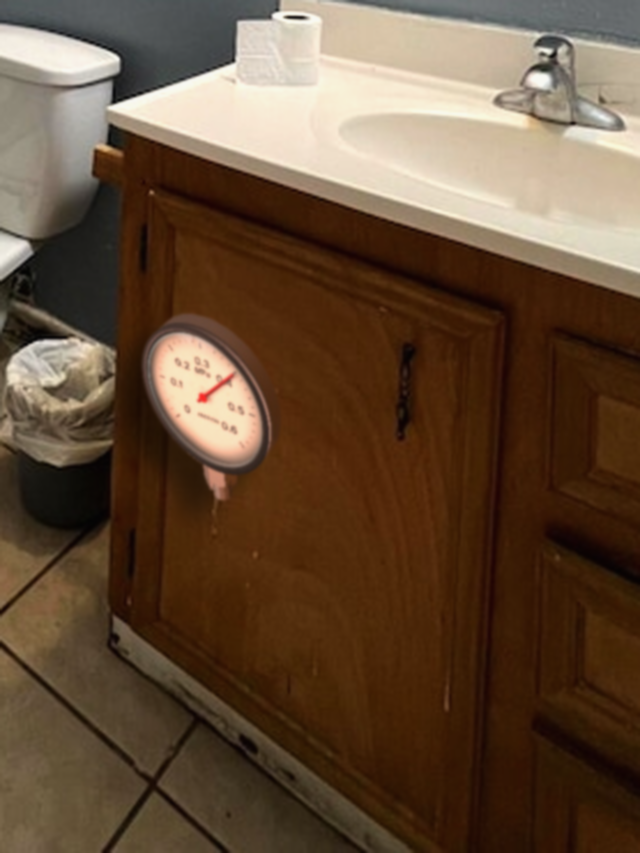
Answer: {"value": 0.4, "unit": "MPa"}
